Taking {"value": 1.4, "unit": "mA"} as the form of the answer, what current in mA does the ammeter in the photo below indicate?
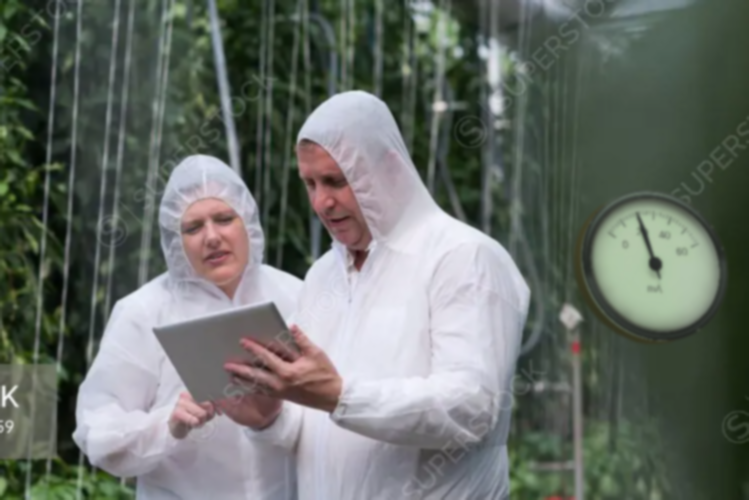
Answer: {"value": 20, "unit": "mA"}
